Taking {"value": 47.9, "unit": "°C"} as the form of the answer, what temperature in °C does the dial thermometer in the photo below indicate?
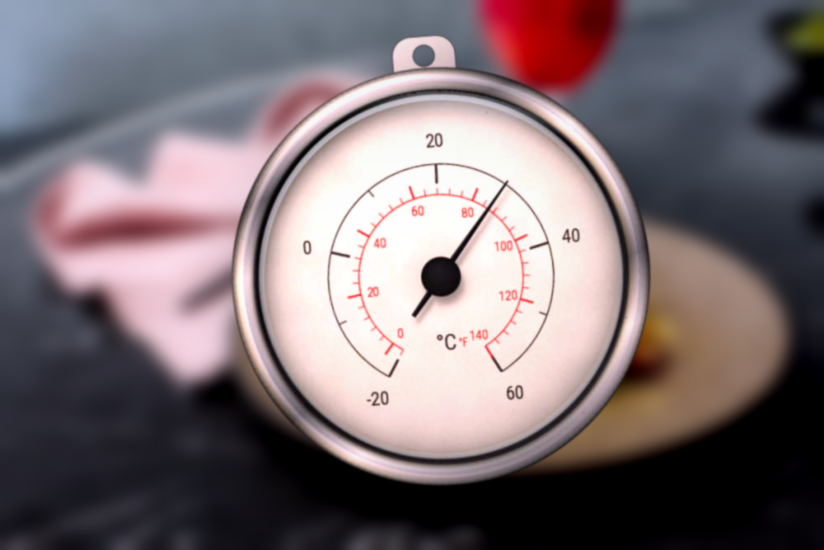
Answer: {"value": 30, "unit": "°C"}
